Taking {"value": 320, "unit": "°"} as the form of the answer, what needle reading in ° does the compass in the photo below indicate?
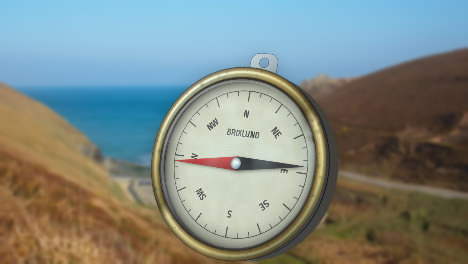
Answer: {"value": 265, "unit": "°"}
